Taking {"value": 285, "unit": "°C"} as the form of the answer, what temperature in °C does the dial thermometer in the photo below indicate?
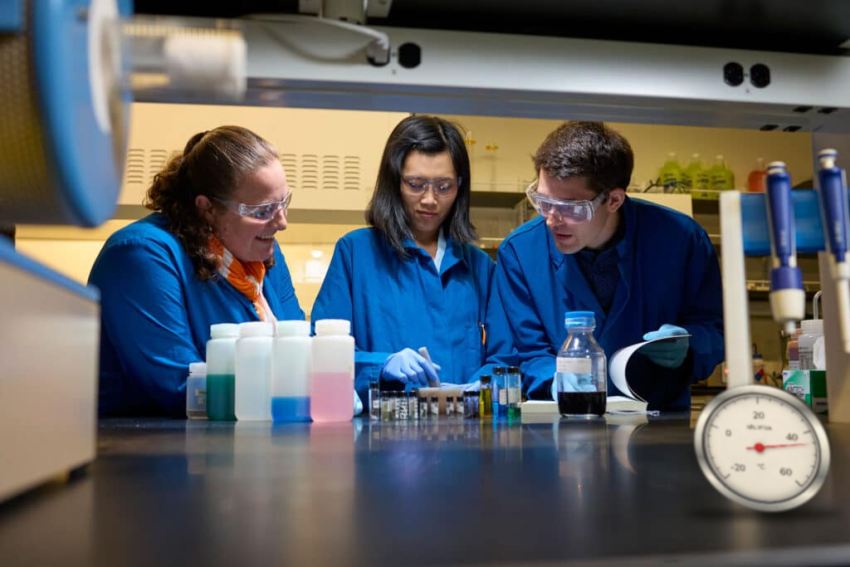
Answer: {"value": 44, "unit": "°C"}
